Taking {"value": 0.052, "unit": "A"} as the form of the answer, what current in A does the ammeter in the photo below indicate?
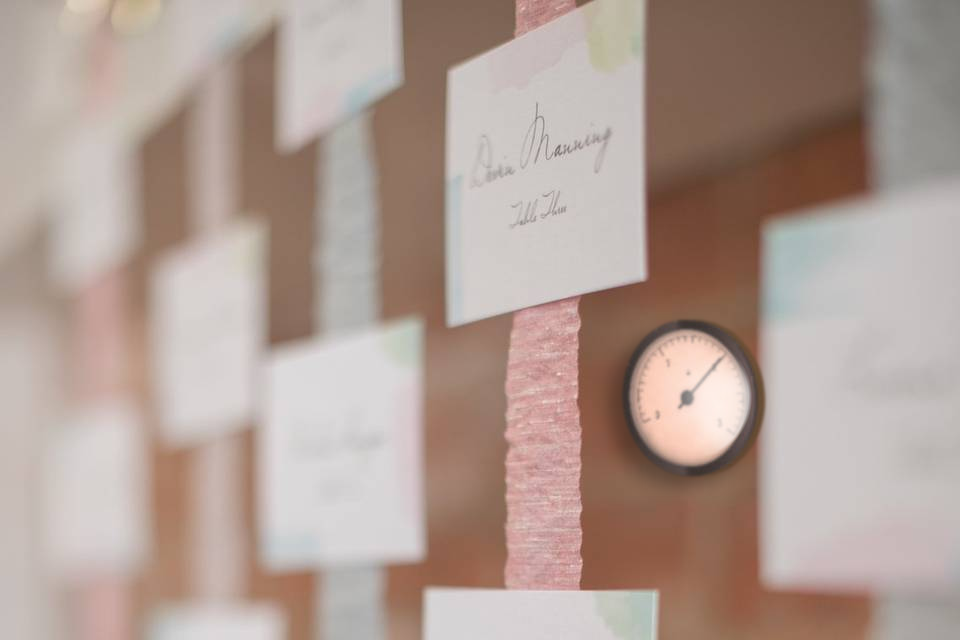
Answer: {"value": 2, "unit": "A"}
